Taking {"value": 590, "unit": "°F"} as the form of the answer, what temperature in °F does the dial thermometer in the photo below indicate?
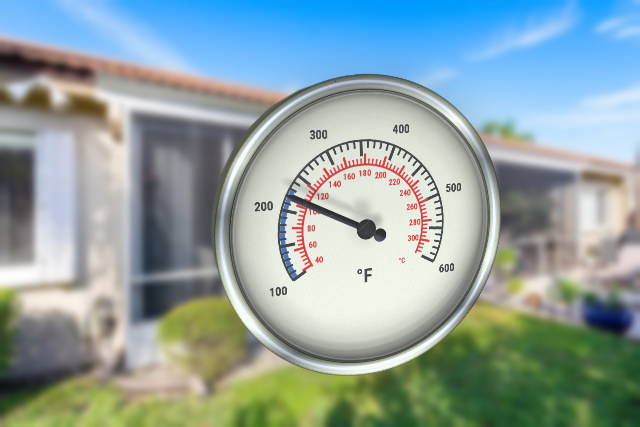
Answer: {"value": 220, "unit": "°F"}
